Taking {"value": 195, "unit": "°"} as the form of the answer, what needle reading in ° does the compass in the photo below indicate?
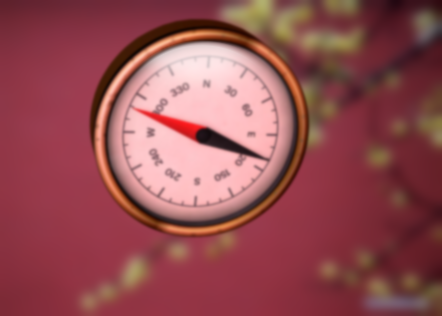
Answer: {"value": 290, "unit": "°"}
